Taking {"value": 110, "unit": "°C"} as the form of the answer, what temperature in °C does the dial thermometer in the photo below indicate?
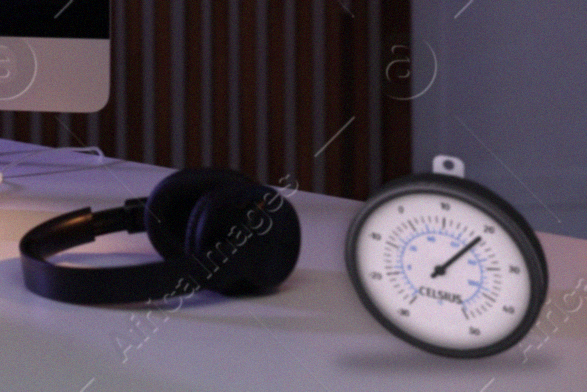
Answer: {"value": 20, "unit": "°C"}
